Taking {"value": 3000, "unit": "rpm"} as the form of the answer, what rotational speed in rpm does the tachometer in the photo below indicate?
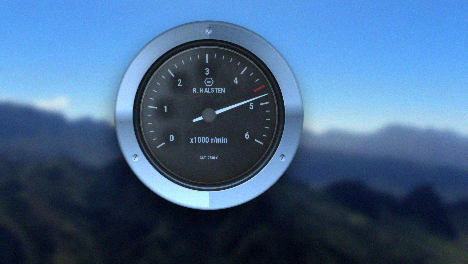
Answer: {"value": 4800, "unit": "rpm"}
